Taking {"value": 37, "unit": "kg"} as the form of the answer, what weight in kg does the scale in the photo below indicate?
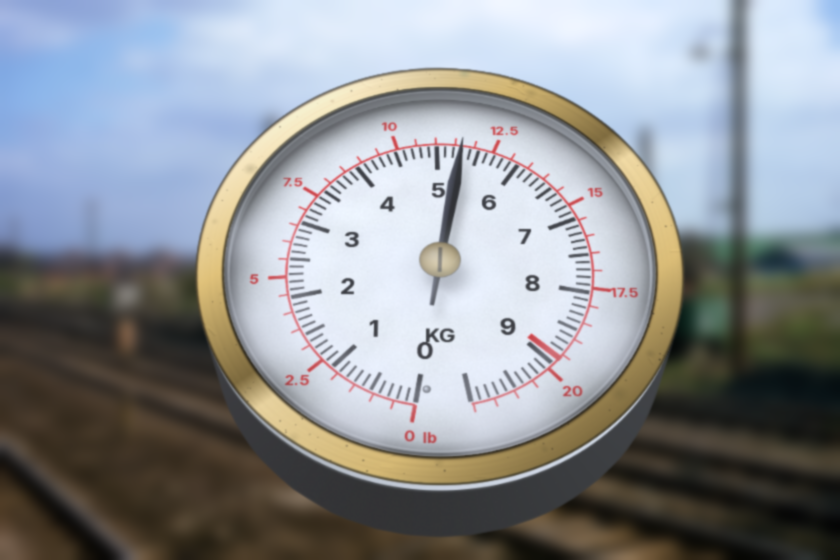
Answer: {"value": 5.3, "unit": "kg"}
